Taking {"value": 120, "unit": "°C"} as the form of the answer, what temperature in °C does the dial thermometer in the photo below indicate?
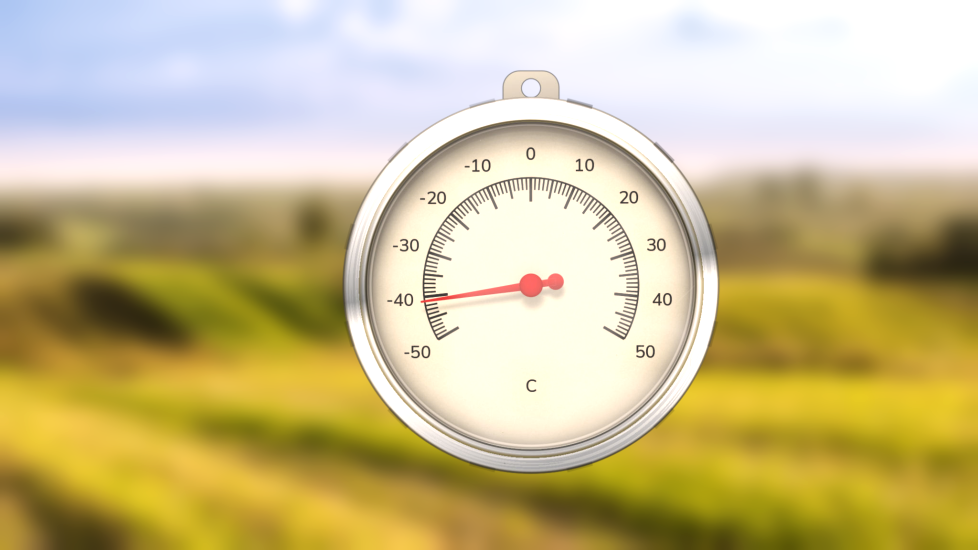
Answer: {"value": -41, "unit": "°C"}
